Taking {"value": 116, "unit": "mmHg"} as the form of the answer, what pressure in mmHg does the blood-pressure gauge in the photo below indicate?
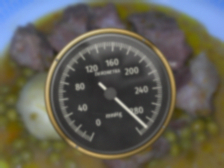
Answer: {"value": 290, "unit": "mmHg"}
